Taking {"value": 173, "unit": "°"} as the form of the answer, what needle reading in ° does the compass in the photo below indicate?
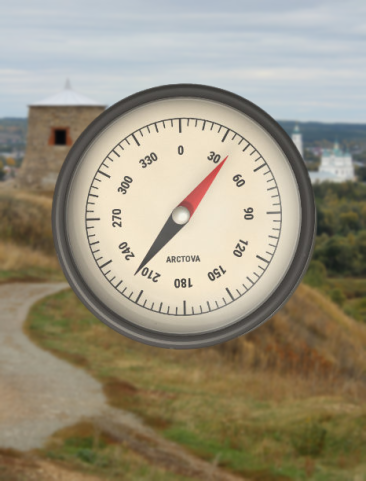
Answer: {"value": 40, "unit": "°"}
